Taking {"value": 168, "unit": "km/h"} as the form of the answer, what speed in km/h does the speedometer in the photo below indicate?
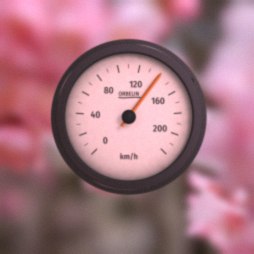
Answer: {"value": 140, "unit": "km/h"}
